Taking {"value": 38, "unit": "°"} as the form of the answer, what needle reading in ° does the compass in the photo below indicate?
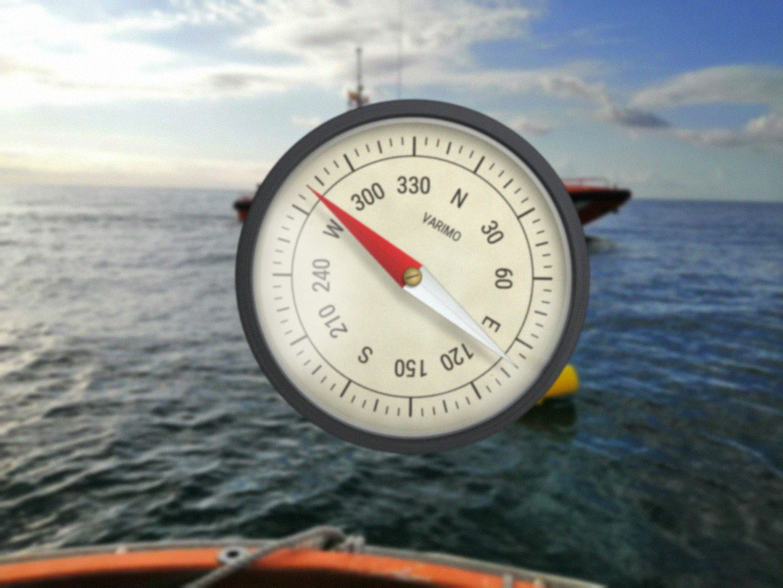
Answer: {"value": 280, "unit": "°"}
